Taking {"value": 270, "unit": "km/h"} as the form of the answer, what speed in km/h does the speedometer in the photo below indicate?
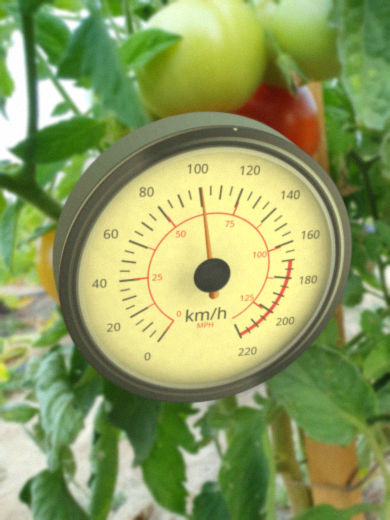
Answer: {"value": 100, "unit": "km/h"}
